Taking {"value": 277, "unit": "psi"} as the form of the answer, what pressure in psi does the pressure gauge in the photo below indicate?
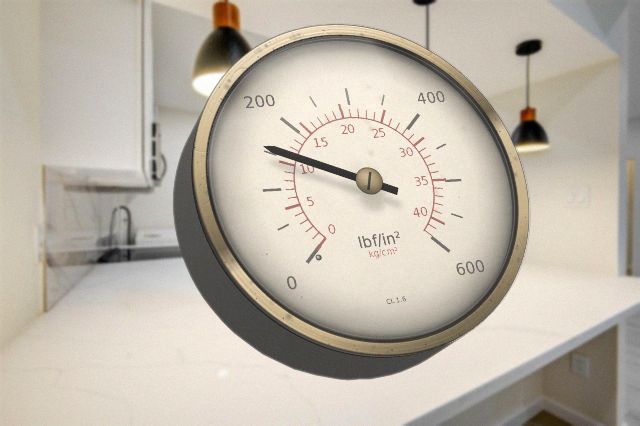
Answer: {"value": 150, "unit": "psi"}
